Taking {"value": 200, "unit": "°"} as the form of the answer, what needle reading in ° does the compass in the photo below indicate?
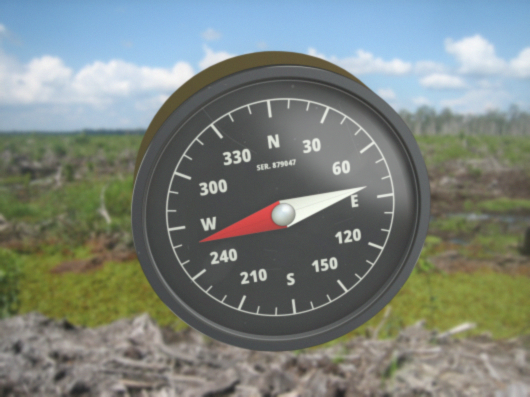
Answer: {"value": 260, "unit": "°"}
